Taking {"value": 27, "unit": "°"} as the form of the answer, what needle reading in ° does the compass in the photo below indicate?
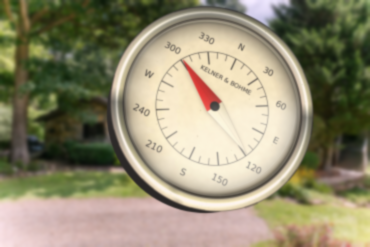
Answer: {"value": 300, "unit": "°"}
